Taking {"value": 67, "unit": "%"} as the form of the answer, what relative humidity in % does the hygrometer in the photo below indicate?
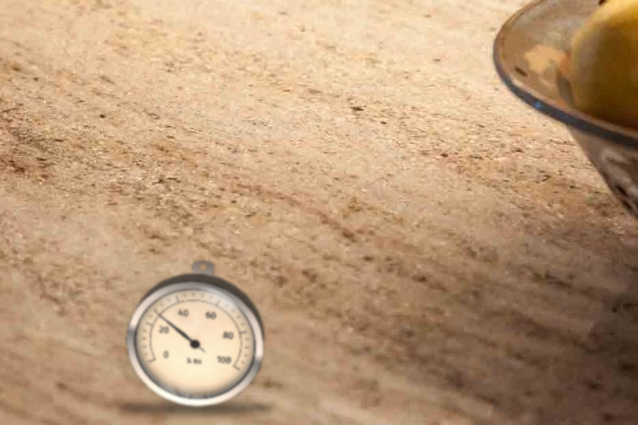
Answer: {"value": 28, "unit": "%"}
